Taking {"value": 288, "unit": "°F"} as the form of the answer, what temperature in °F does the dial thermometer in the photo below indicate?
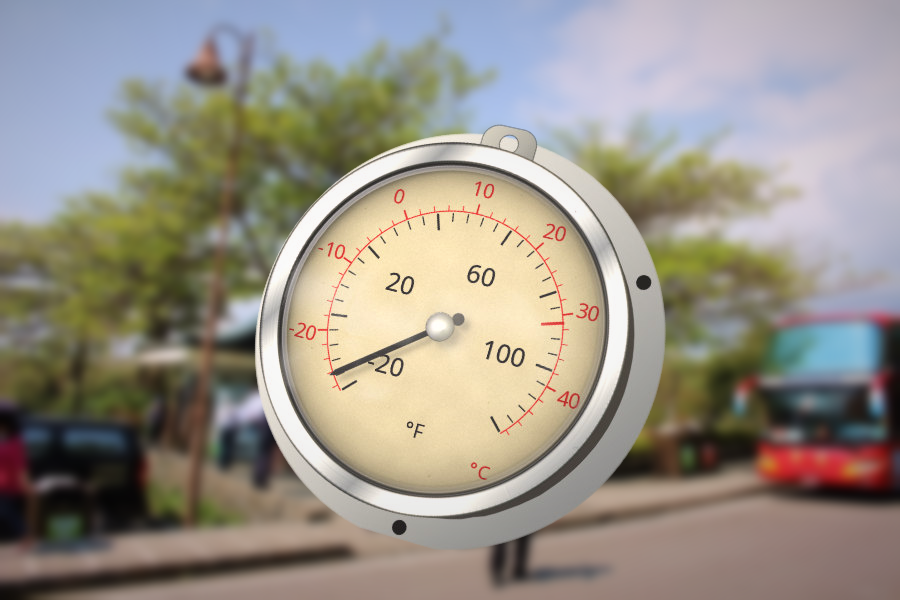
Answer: {"value": -16, "unit": "°F"}
